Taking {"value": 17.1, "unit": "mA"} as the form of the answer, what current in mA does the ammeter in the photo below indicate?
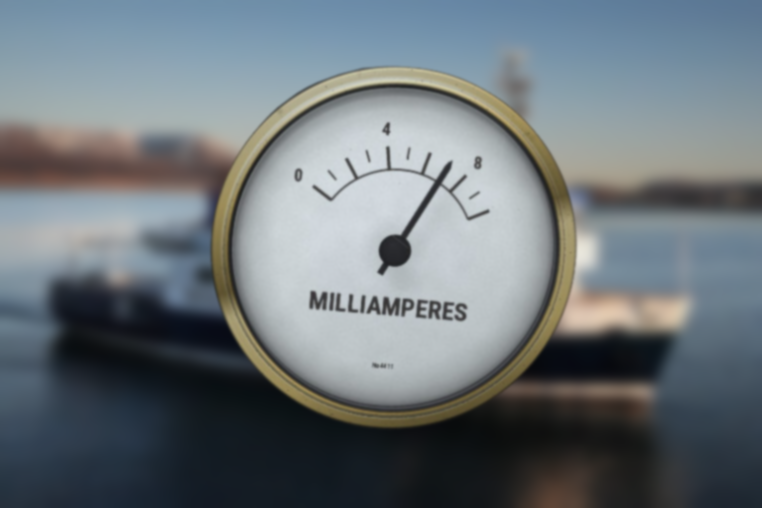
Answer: {"value": 7, "unit": "mA"}
